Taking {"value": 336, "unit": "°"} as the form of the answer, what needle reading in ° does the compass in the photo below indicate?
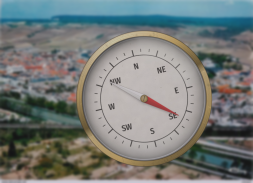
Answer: {"value": 130, "unit": "°"}
